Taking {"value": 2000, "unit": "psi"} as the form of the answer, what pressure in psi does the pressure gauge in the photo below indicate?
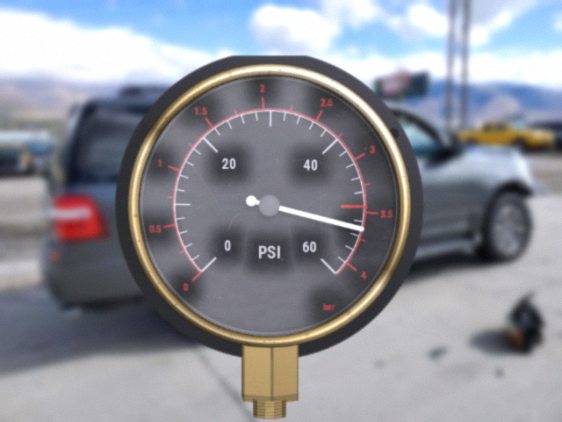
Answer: {"value": 53, "unit": "psi"}
